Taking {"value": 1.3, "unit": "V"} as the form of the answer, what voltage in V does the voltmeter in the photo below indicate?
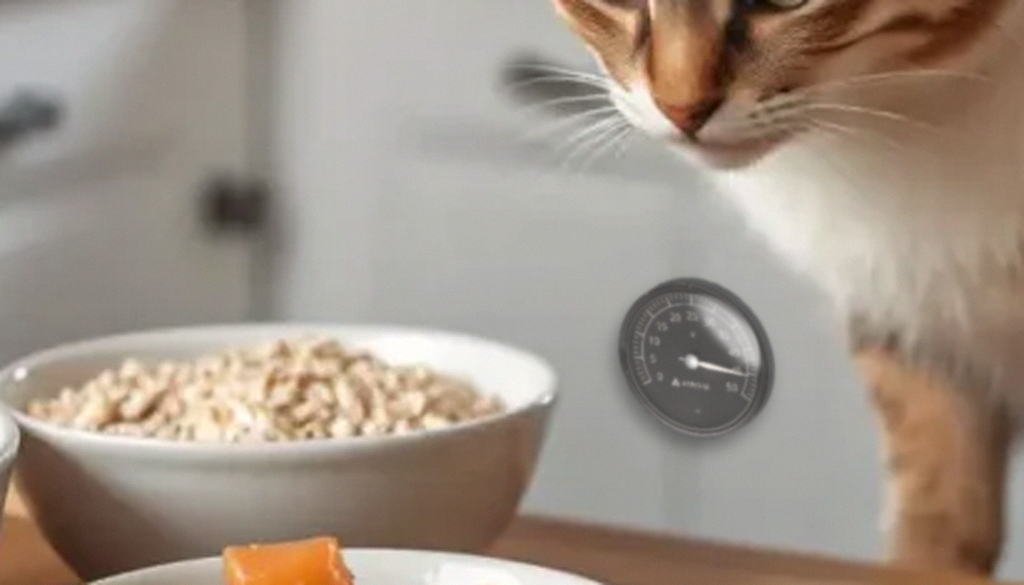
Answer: {"value": 45, "unit": "V"}
